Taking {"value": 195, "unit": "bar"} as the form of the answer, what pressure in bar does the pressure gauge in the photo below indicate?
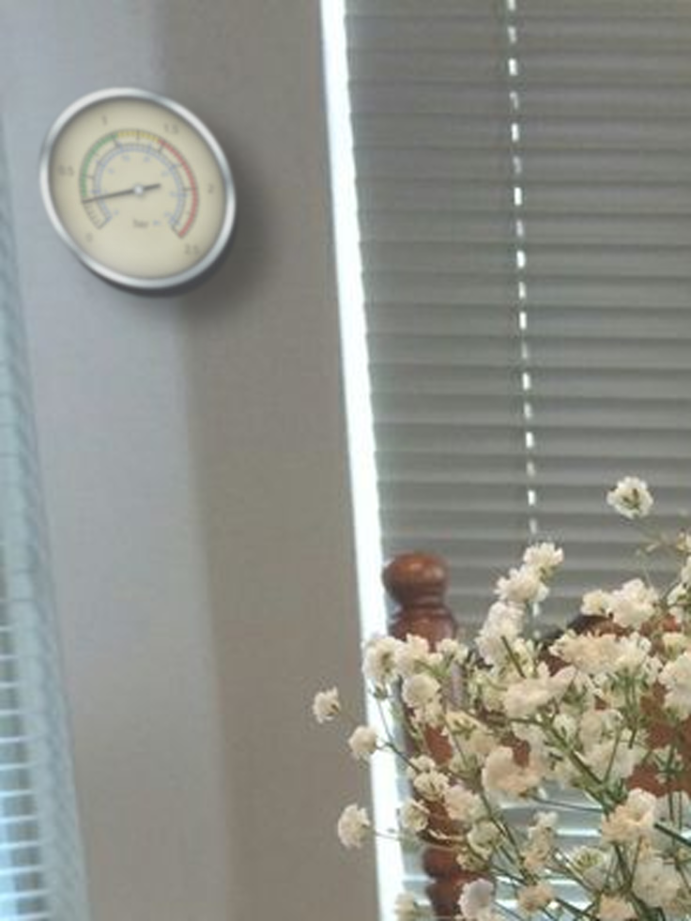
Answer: {"value": 0.25, "unit": "bar"}
